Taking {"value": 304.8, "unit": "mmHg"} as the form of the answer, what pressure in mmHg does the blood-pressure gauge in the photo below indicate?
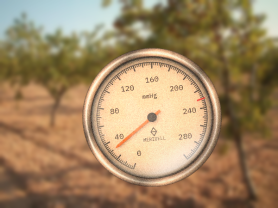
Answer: {"value": 30, "unit": "mmHg"}
